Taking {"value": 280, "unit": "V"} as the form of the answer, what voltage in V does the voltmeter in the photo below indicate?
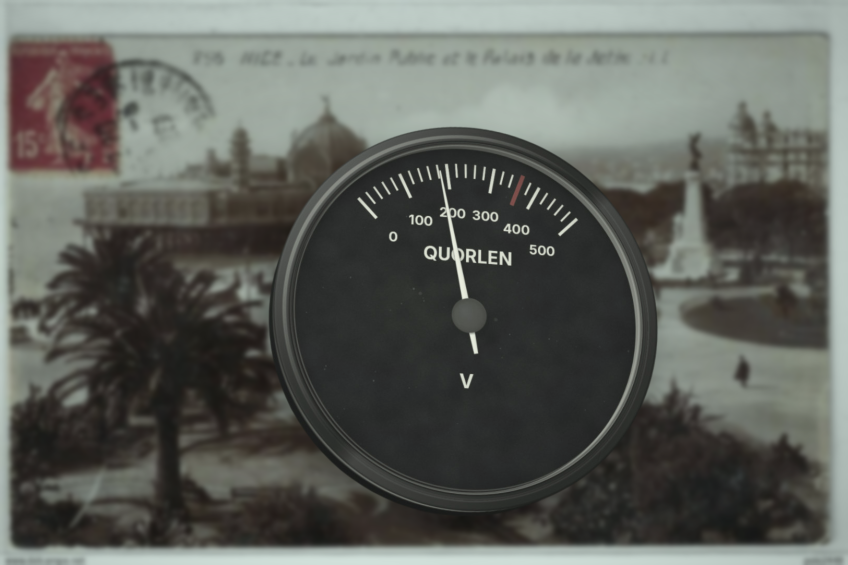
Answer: {"value": 180, "unit": "V"}
